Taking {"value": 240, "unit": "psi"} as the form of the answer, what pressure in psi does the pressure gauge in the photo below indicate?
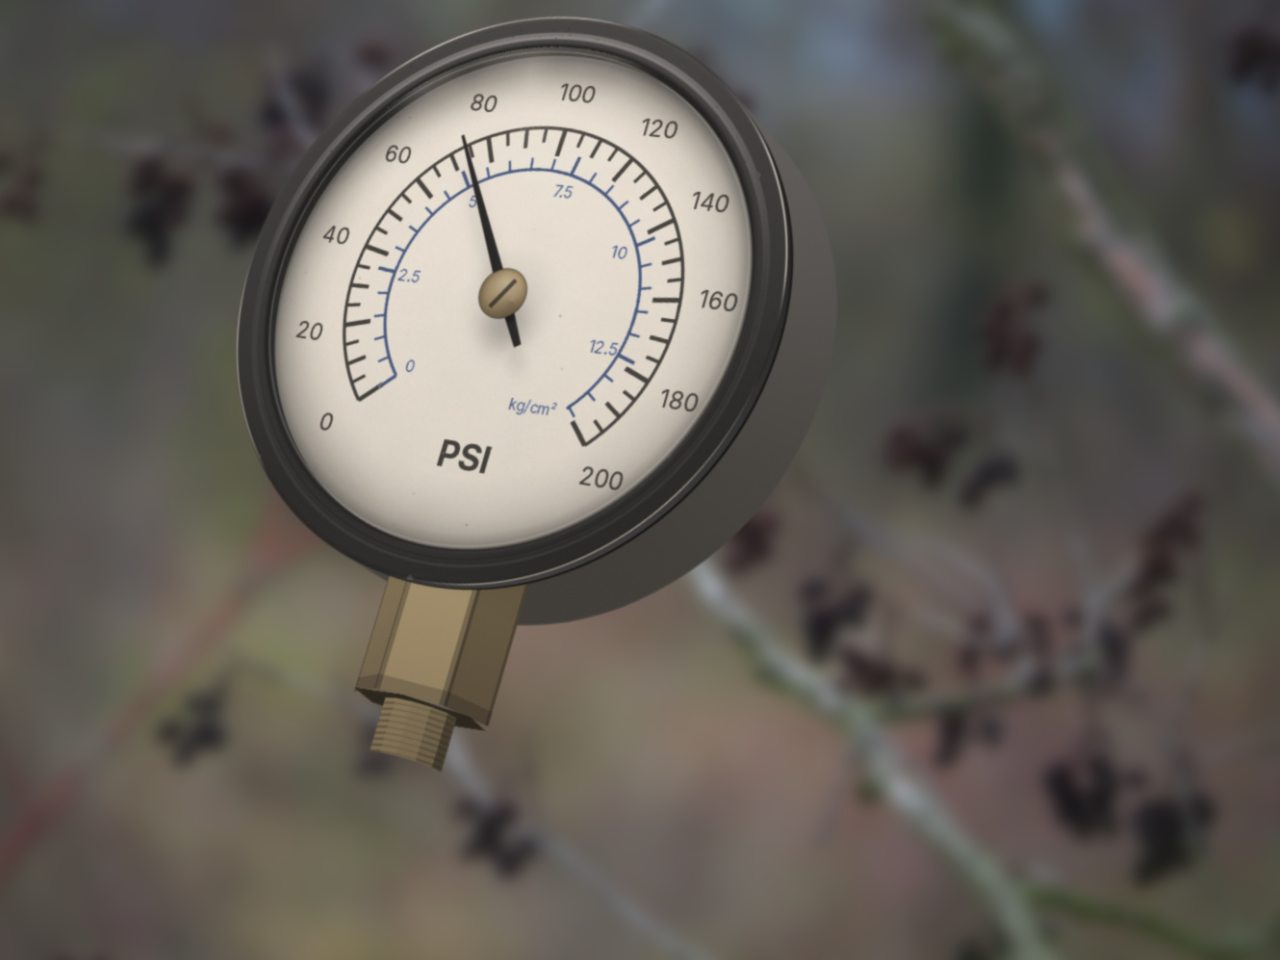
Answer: {"value": 75, "unit": "psi"}
